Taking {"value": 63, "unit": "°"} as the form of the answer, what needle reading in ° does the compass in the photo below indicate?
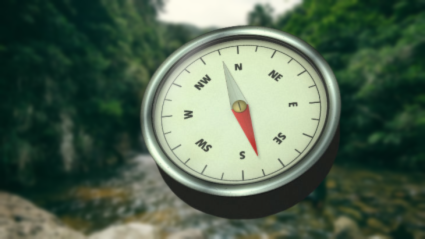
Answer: {"value": 165, "unit": "°"}
